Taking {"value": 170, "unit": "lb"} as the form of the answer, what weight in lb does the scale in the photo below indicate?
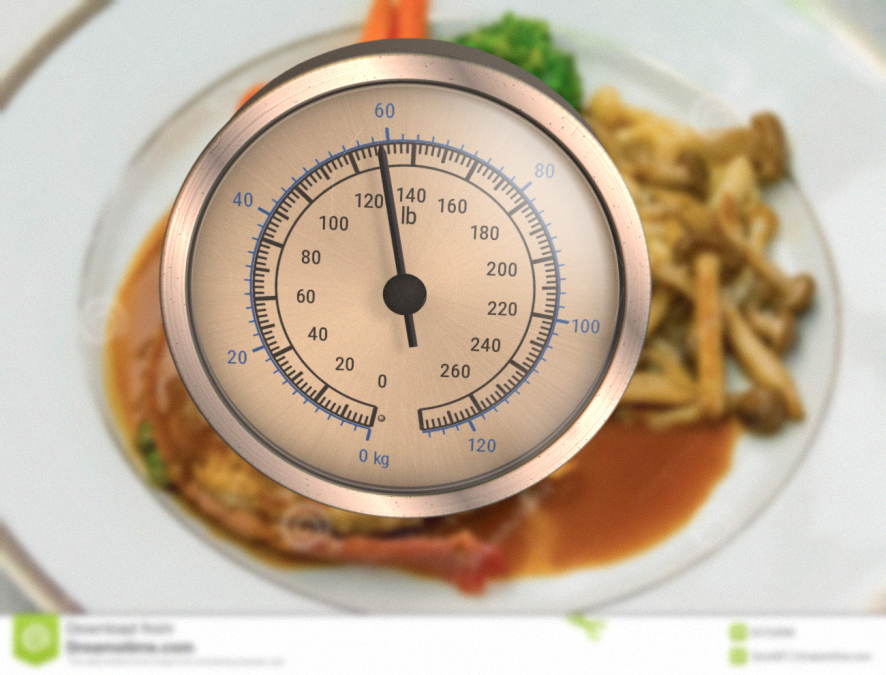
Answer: {"value": 130, "unit": "lb"}
